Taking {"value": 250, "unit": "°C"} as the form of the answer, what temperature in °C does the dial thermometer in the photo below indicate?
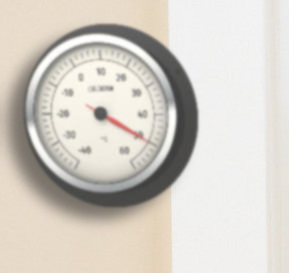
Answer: {"value": 50, "unit": "°C"}
